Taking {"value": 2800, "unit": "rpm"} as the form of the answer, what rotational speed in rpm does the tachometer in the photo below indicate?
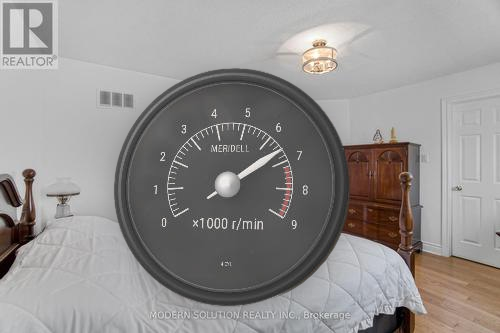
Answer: {"value": 6600, "unit": "rpm"}
